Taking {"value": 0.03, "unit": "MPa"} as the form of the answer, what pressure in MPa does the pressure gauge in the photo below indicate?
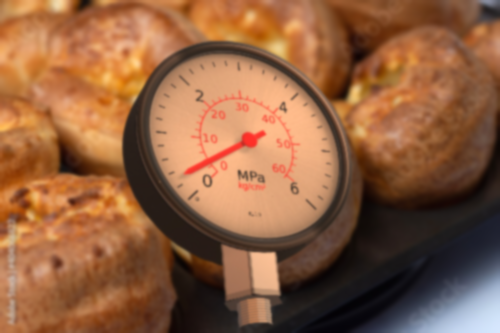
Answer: {"value": 0.3, "unit": "MPa"}
